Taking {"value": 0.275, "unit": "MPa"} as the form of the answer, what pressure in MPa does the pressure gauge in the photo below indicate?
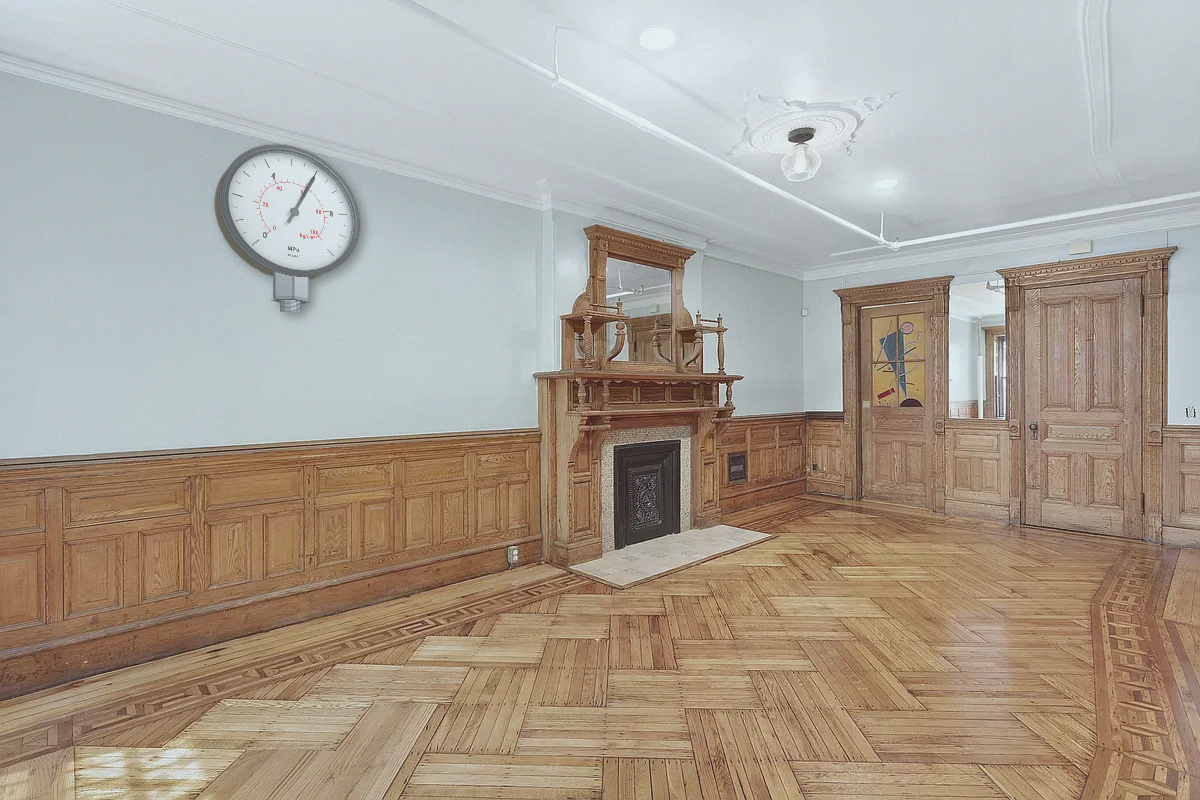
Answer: {"value": 6, "unit": "MPa"}
